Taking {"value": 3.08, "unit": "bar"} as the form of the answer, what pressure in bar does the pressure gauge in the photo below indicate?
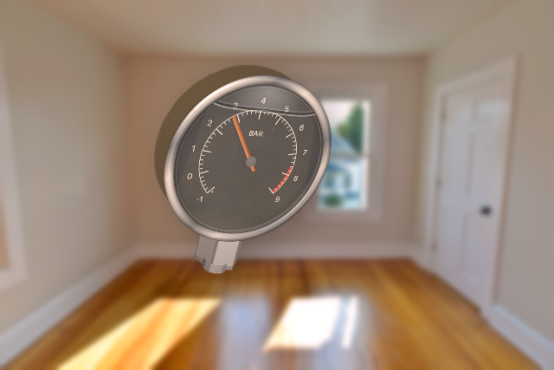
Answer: {"value": 2.8, "unit": "bar"}
